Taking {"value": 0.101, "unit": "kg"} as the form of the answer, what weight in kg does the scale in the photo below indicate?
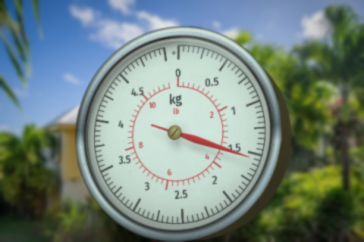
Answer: {"value": 1.55, "unit": "kg"}
